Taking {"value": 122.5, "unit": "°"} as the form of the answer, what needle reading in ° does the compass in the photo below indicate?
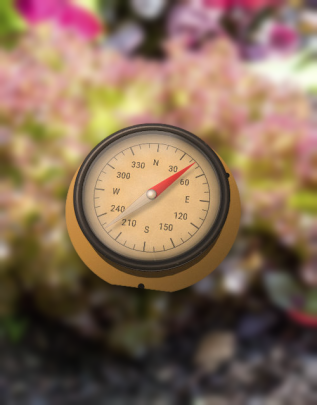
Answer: {"value": 45, "unit": "°"}
